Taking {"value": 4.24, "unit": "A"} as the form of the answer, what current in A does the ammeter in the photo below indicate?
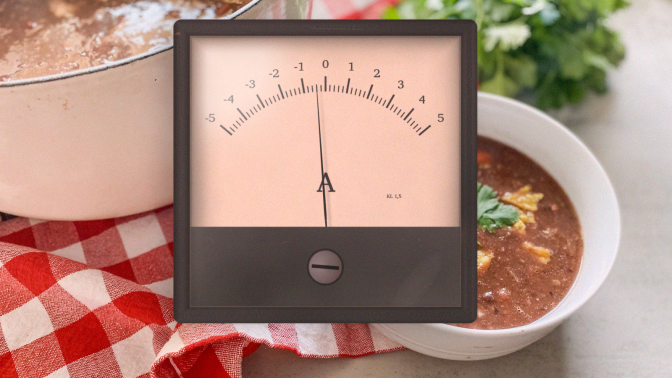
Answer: {"value": -0.4, "unit": "A"}
